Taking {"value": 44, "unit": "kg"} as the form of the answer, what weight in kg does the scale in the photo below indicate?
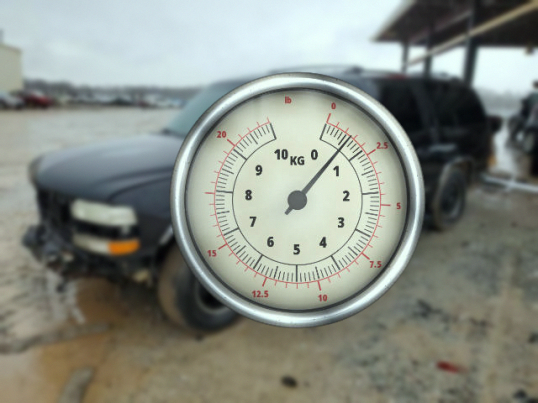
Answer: {"value": 0.6, "unit": "kg"}
